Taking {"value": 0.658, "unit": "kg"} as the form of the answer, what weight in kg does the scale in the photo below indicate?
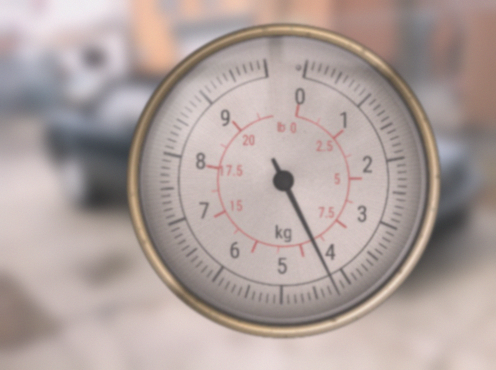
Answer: {"value": 4.2, "unit": "kg"}
